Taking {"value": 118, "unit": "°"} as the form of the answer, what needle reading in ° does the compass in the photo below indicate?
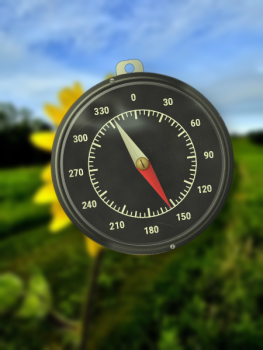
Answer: {"value": 155, "unit": "°"}
